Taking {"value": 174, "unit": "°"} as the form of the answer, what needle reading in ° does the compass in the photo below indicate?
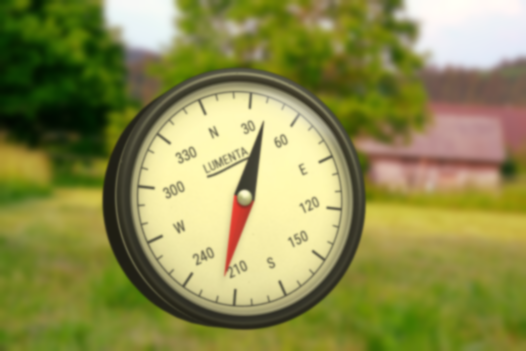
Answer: {"value": 220, "unit": "°"}
